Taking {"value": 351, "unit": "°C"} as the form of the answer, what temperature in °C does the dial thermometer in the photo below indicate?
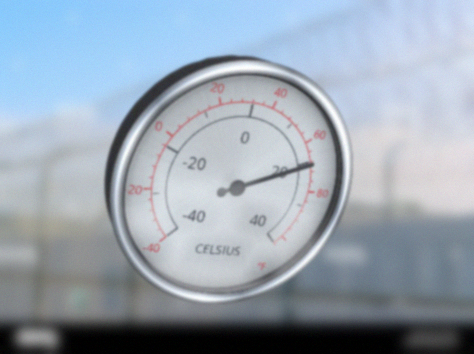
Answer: {"value": 20, "unit": "°C"}
